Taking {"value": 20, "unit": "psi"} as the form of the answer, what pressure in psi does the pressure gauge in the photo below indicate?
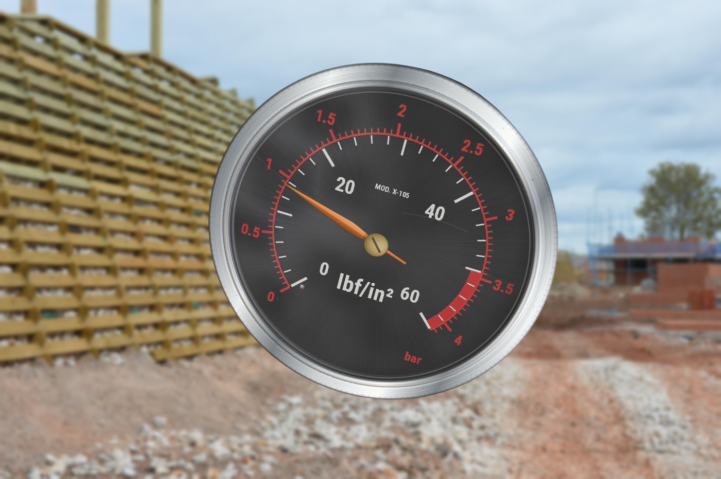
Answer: {"value": 14, "unit": "psi"}
